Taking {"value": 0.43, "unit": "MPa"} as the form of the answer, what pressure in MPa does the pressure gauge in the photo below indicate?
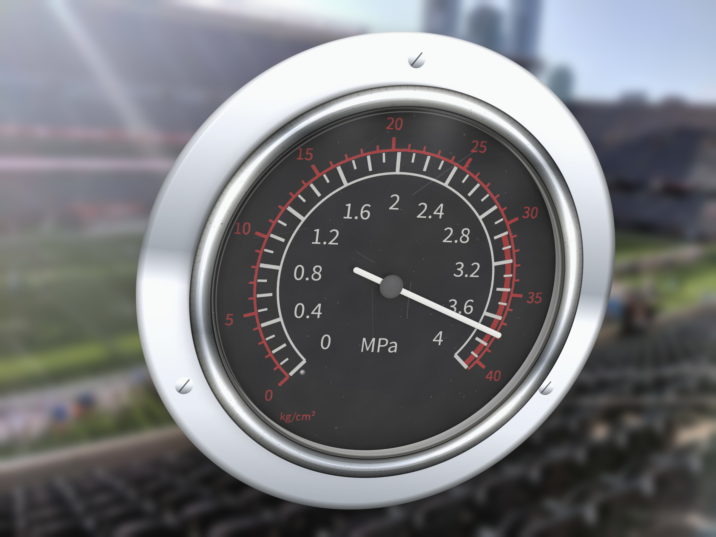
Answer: {"value": 3.7, "unit": "MPa"}
